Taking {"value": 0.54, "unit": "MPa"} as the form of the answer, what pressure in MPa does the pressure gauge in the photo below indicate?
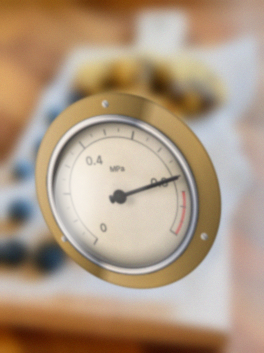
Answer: {"value": 0.8, "unit": "MPa"}
